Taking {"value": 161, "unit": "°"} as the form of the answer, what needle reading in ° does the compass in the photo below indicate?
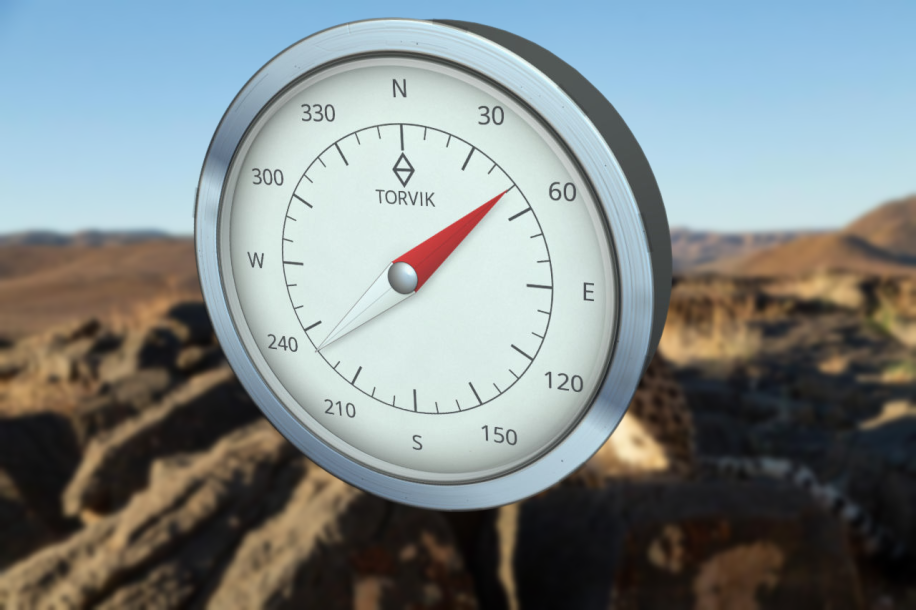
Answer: {"value": 50, "unit": "°"}
